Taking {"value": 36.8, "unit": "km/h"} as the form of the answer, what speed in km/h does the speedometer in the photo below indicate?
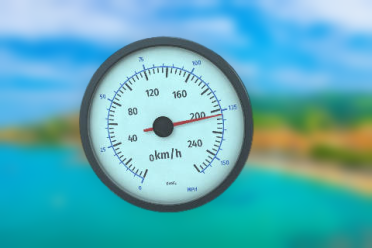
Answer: {"value": 204, "unit": "km/h"}
